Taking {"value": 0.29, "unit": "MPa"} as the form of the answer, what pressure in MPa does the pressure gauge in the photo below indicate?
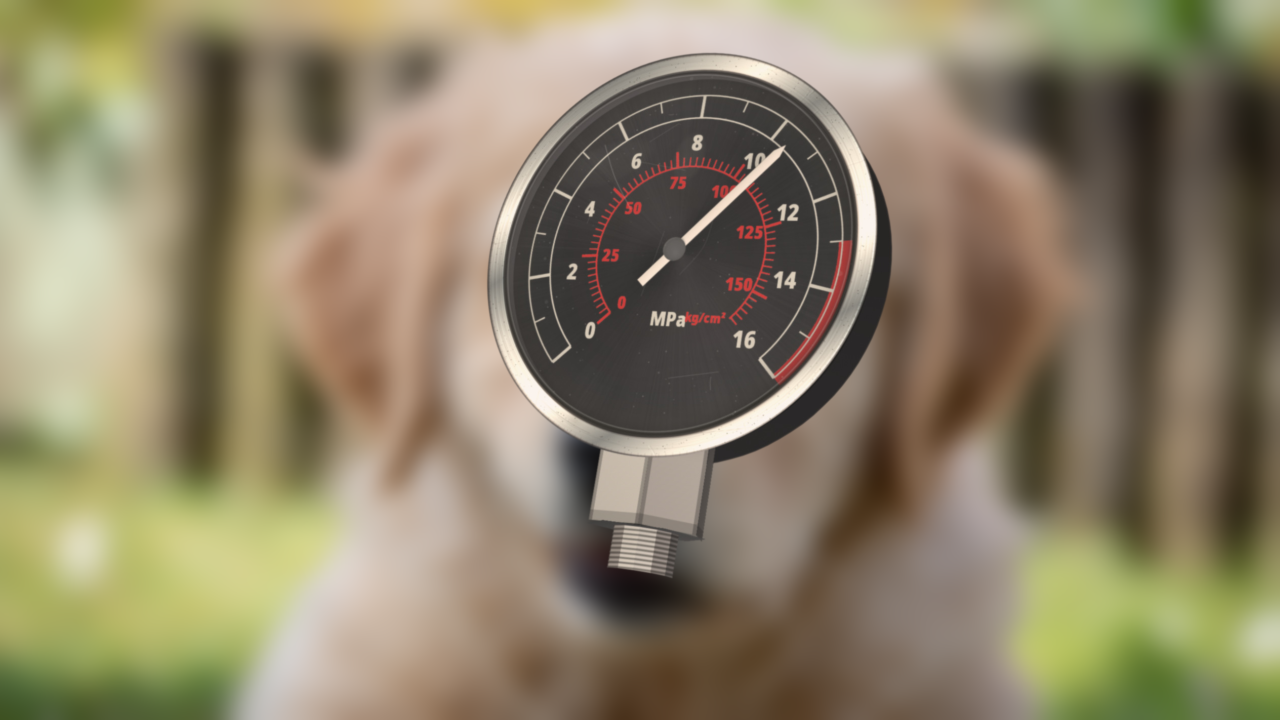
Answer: {"value": 10.5, "unit": "MPa"}
